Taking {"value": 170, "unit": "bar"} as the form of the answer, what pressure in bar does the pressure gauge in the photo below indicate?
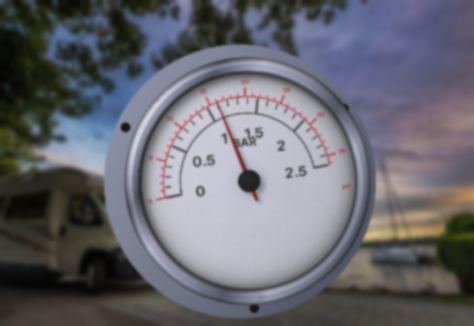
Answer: {"value": 1.1, "unit": "bar"}
